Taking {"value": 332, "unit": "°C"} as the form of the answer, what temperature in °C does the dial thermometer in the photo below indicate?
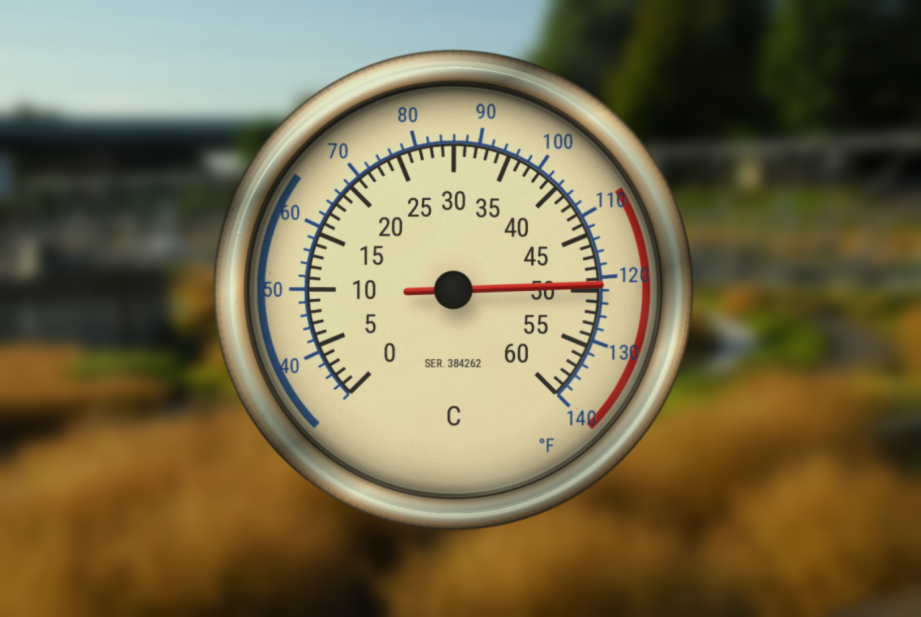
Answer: {"value": 49.5, "unit": "°C"}
